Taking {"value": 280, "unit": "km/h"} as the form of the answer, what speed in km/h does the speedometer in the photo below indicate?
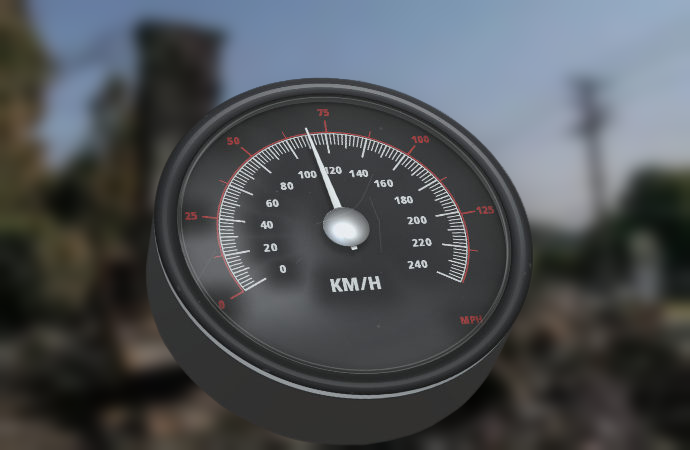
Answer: {"value": 110, "unit": "km/h"}
